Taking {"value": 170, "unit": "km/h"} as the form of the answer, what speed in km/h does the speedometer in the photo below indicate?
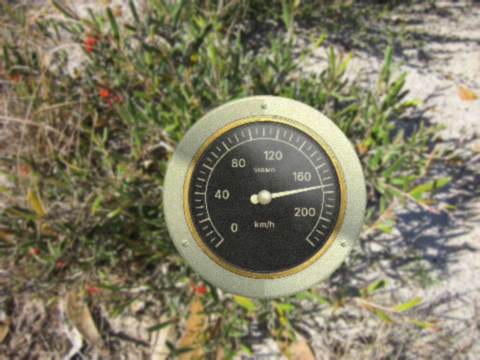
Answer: {"value": 175, "unit": "km/h"}
